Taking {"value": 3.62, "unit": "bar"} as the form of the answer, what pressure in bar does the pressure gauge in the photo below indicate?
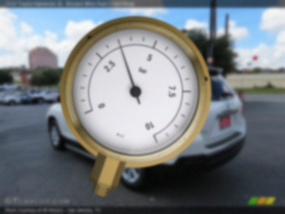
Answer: {"value": 3.5, "unit": "bar"}
